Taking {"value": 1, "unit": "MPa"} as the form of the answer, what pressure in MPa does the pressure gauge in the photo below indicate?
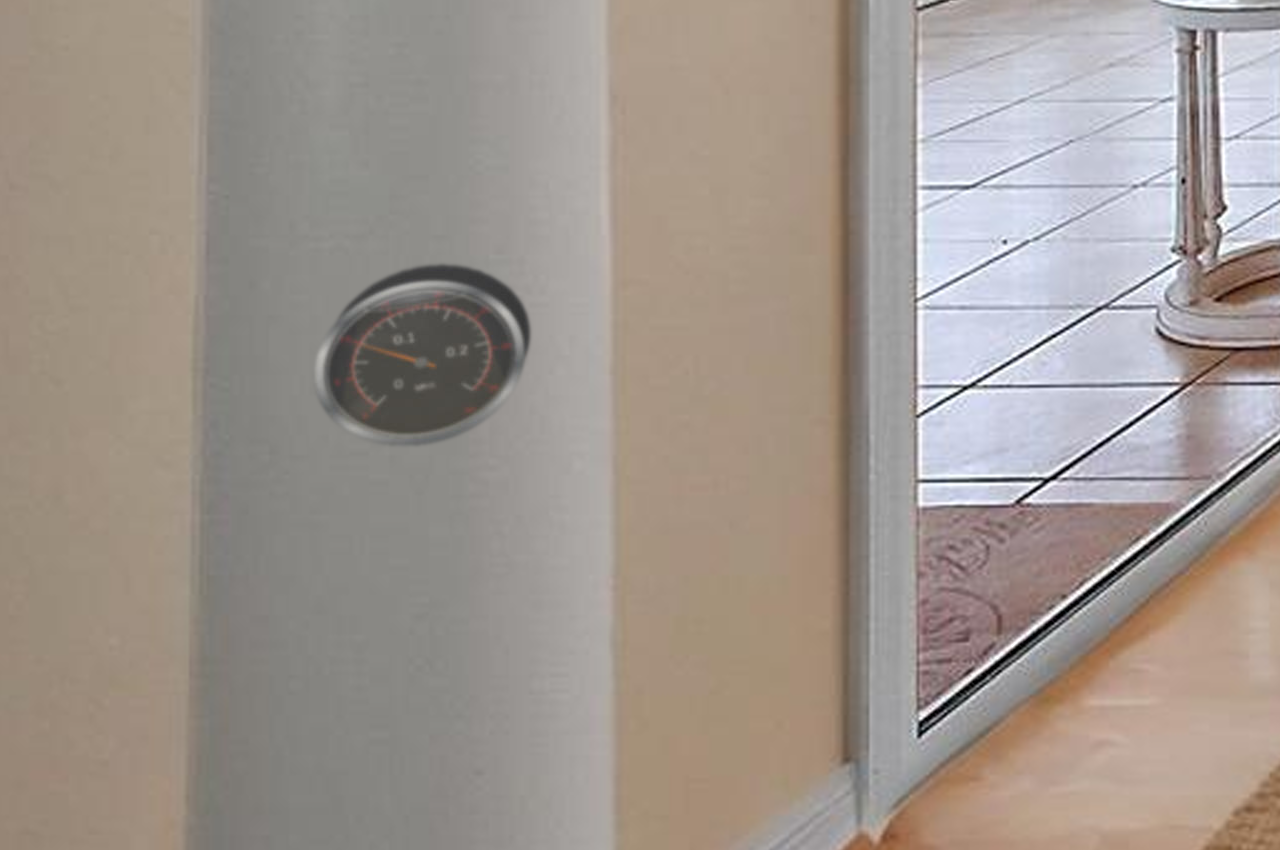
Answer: {"value": 0.07, "unit": "MPa"}
